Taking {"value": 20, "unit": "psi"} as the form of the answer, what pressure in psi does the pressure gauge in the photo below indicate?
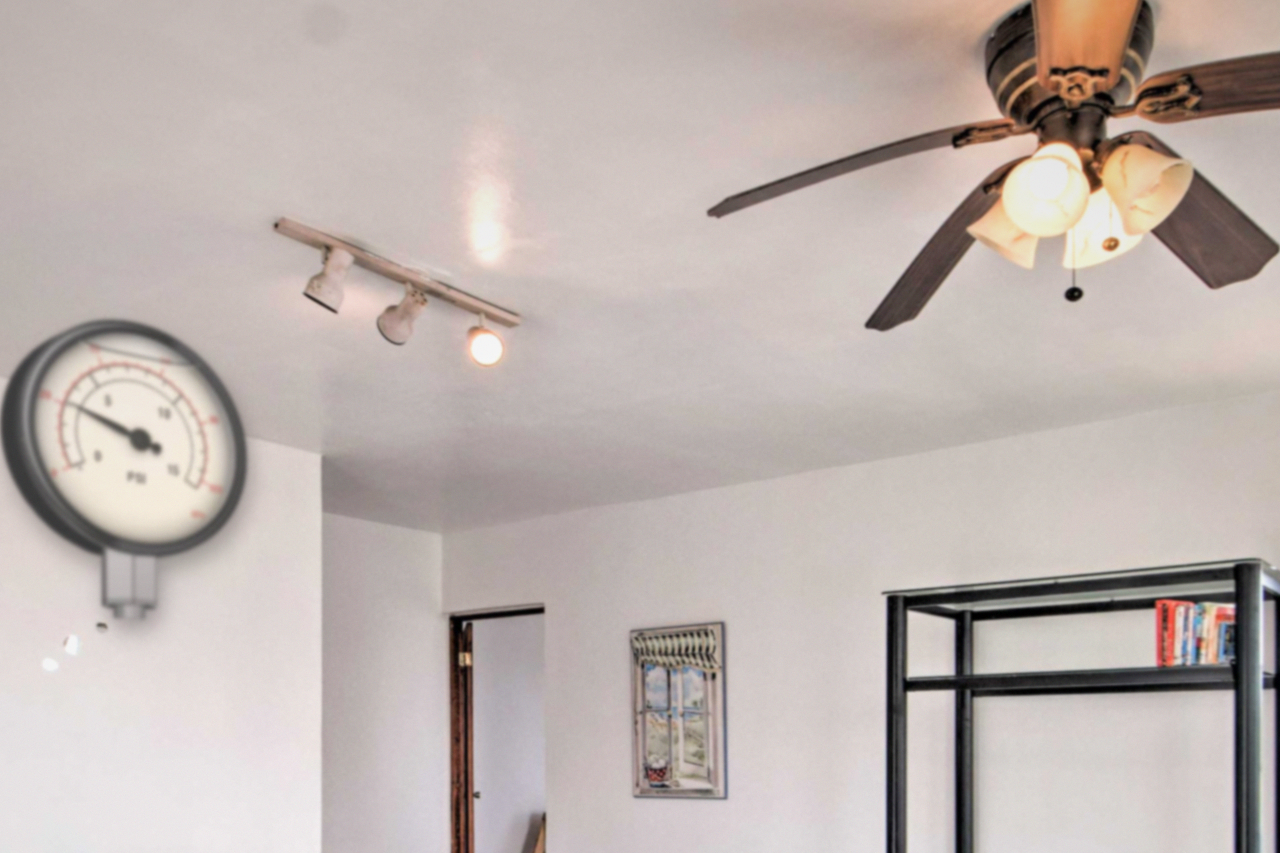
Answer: {"value": 3, "unit": "psi"}
